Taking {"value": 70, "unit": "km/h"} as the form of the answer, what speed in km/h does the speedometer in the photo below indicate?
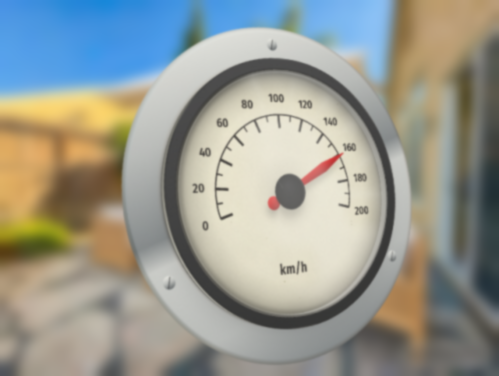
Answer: {"value": 160, "unit": "km/h"}
